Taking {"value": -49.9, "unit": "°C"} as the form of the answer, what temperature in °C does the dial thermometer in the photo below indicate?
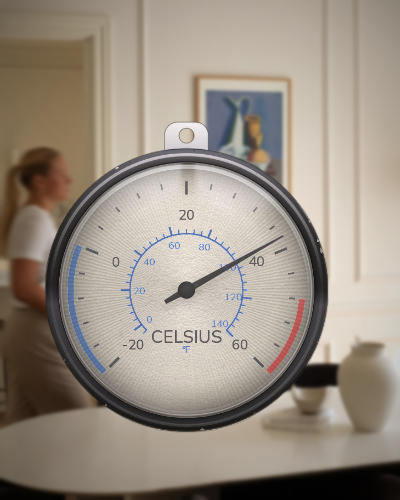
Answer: {"value": 38, "unit": "°C"}
